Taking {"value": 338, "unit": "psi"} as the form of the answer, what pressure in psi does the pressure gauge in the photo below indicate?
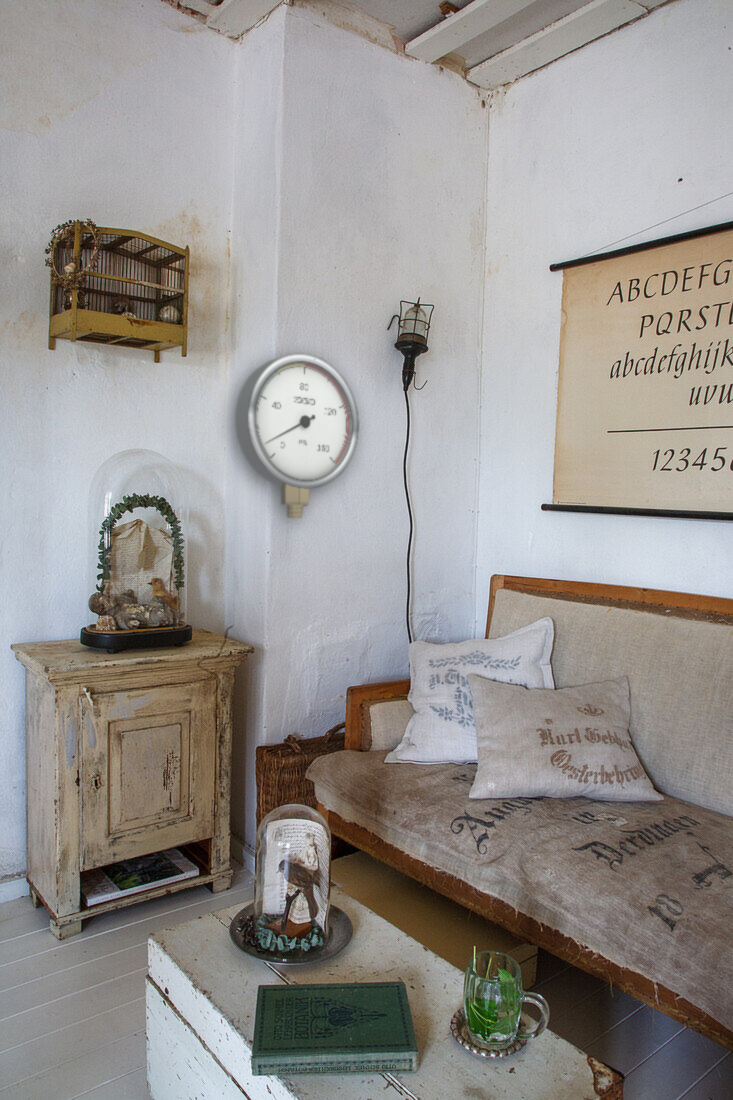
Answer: {"value": 10, "unit": "psi"}
